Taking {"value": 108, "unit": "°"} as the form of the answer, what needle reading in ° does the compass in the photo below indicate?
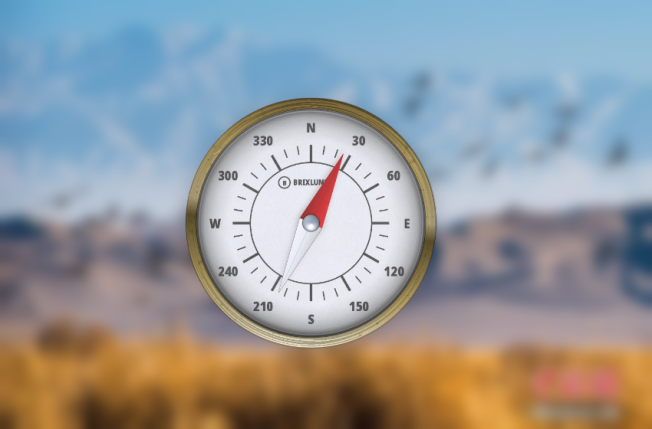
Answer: {"value": 25, "unit": "°"}
